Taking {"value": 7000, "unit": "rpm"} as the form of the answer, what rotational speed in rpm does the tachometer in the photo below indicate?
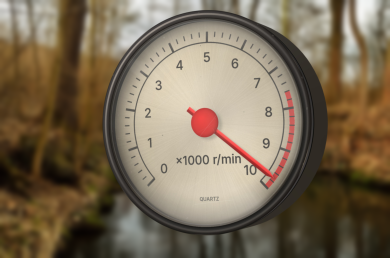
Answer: {"value": 9700, "unit": "rpm"}
